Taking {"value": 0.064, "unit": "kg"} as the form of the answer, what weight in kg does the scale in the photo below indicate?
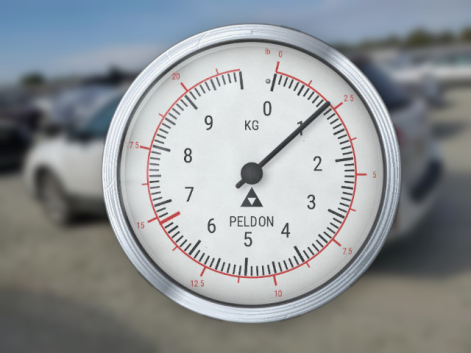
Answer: {"value": 1, "unit": "kg"}
